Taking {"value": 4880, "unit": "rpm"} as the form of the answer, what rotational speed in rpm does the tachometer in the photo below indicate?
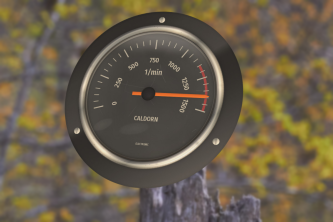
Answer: {"value": 1400, "unit": "rpm"}
